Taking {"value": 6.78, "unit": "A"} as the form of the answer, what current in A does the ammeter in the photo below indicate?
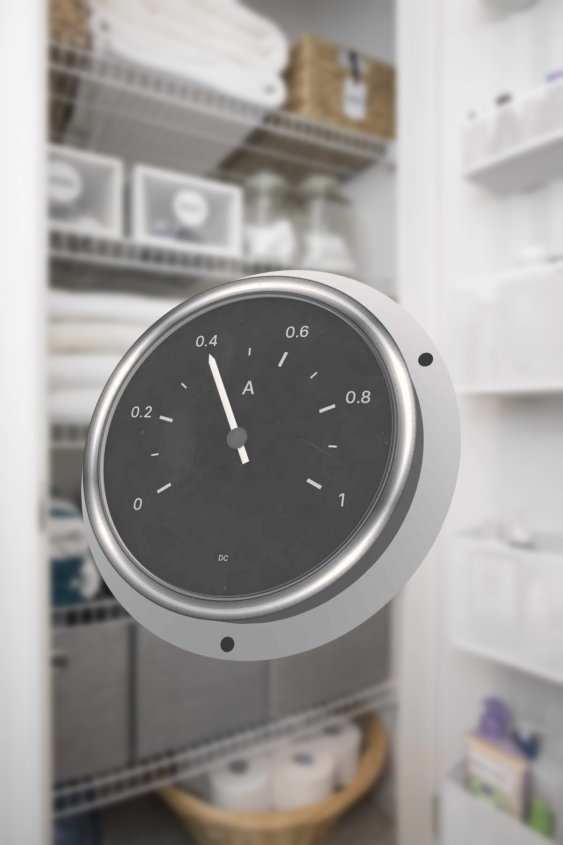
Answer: {"value": 0.4, "unit": "A"}
